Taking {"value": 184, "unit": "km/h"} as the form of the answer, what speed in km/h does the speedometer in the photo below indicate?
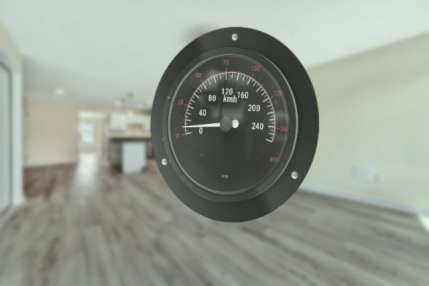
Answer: {"value": 10, "unit": "km/h"}
